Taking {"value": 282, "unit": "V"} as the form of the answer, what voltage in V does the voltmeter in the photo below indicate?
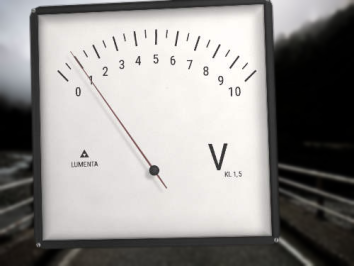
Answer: {"value": 1, "unit": "V"}
